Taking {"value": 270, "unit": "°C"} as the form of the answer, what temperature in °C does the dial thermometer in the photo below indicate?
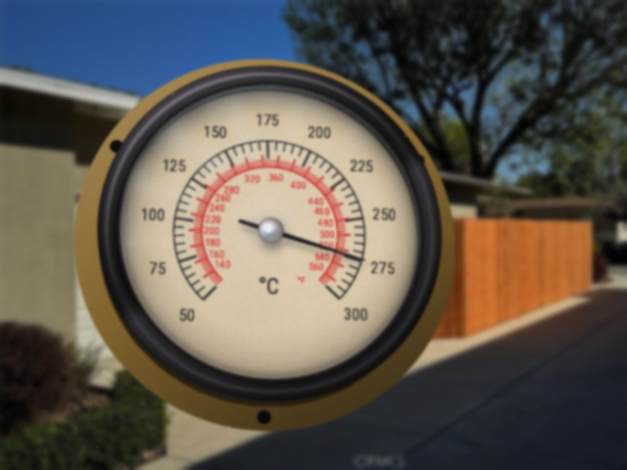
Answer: {"value": 275, "unit": "°C"}
